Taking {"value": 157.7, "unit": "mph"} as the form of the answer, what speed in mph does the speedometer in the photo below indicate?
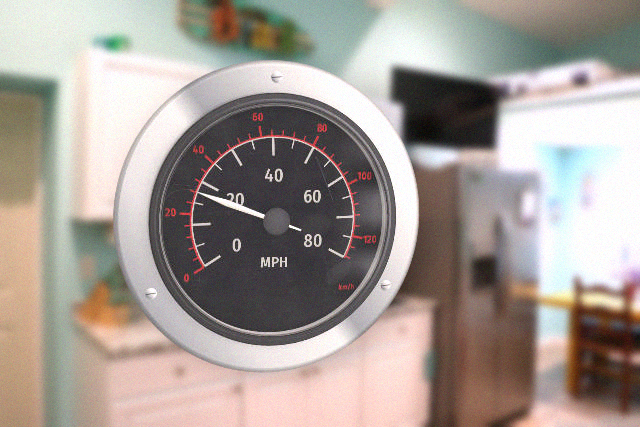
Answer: {"value": 17.5, "unit": "mph"}
